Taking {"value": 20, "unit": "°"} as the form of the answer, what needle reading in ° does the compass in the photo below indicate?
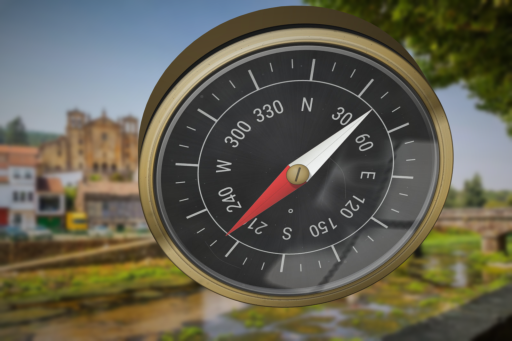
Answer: {"value": 220, "unit": "°"}
